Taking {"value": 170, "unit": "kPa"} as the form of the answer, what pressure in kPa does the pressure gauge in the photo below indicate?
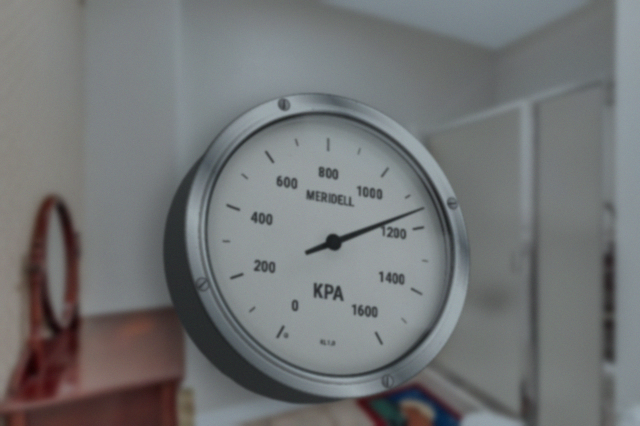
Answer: {"value": 1150, "unit": "kPa"}
